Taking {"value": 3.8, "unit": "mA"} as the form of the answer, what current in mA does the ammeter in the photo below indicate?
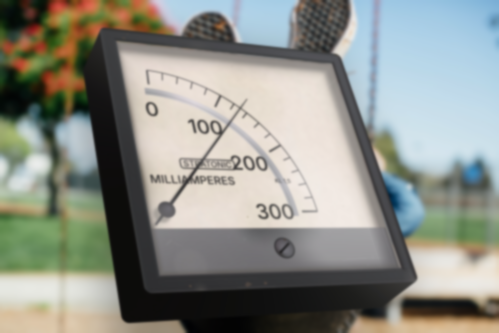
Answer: {"value": 130, "unit": "mA"}
